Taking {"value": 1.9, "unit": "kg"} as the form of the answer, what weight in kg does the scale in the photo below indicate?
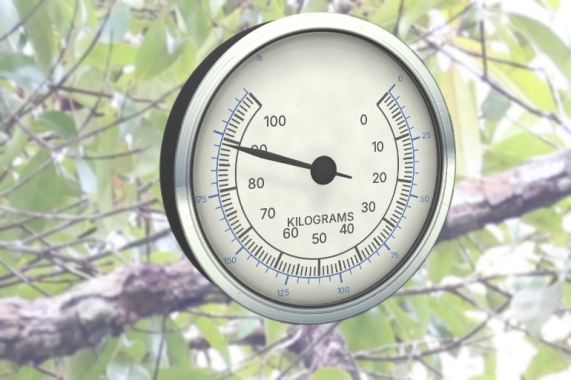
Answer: {"value": 89, "unit": "kg"}
